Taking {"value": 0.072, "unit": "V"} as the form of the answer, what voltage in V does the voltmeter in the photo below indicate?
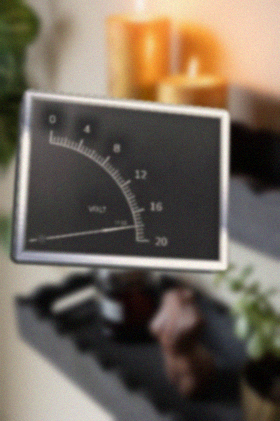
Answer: {"value": 18, "unit": "V"}
